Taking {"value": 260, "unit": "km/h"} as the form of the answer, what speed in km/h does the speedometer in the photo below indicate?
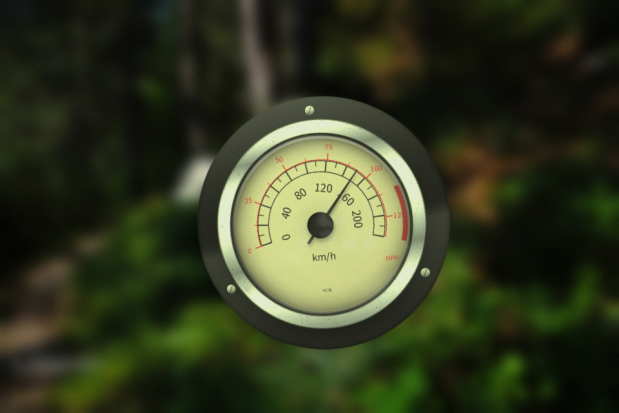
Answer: {"value": 150, "unit": "km/h"}
